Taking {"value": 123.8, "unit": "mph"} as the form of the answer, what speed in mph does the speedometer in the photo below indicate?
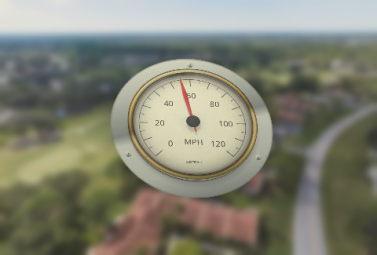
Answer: {"value": 55, "unit": "mph"}
